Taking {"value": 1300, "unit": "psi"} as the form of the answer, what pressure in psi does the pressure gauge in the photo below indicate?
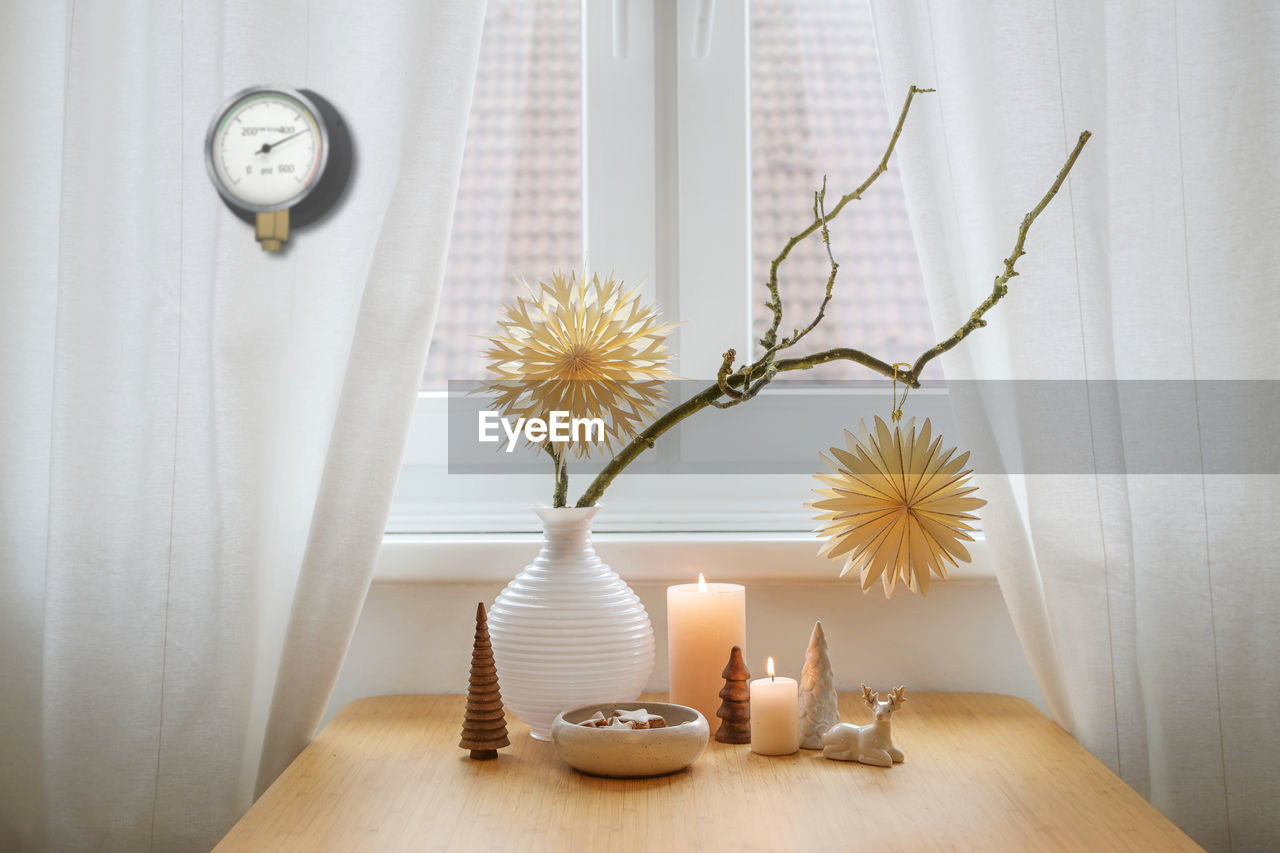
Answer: {"value": 450, "unit": "psi"}
